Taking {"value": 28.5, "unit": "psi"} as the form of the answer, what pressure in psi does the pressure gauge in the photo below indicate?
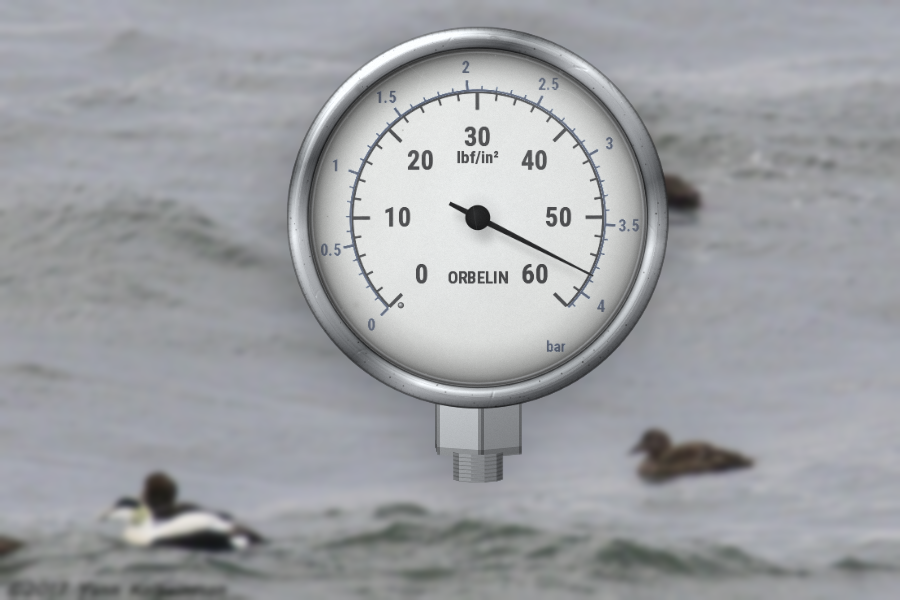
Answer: {"value": 56, "unit": "psi"}
